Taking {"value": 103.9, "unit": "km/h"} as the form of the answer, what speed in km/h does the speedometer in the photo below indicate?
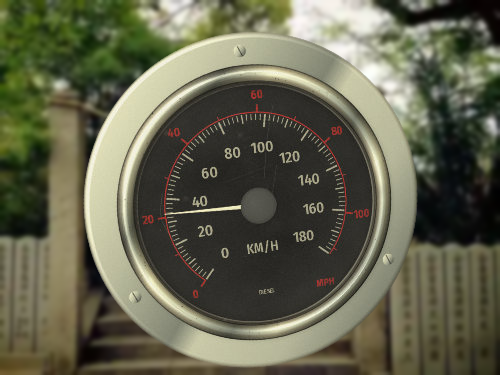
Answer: {"value": 34, "unit": "km/h"}
